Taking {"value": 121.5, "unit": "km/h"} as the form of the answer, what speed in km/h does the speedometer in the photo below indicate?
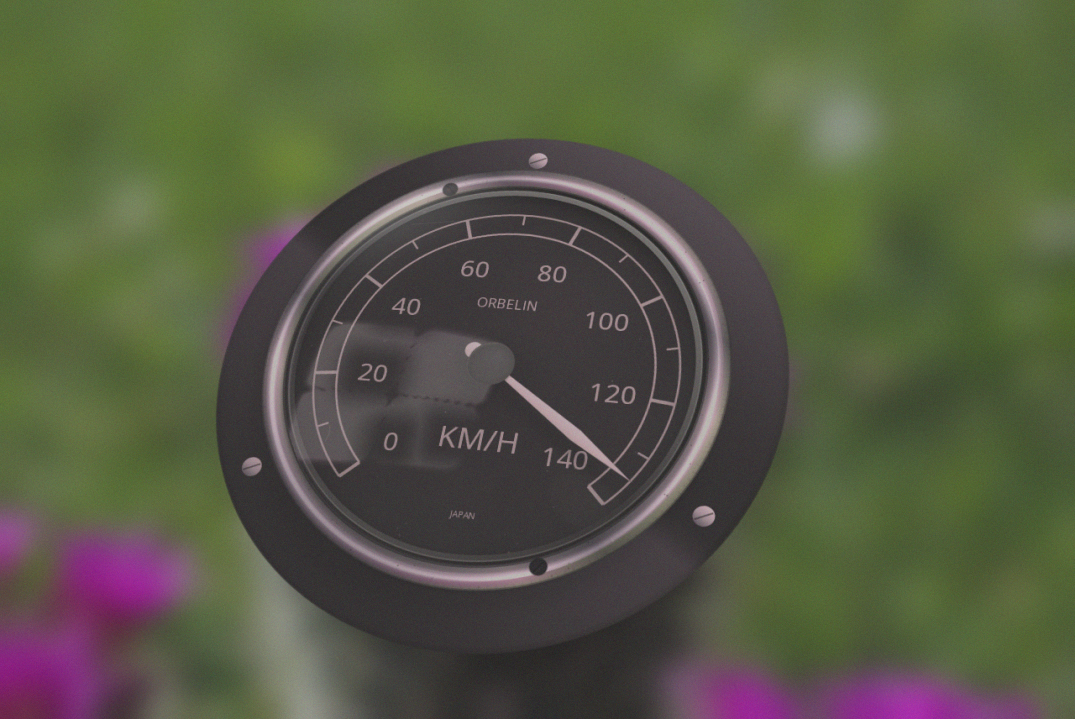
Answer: {"value": 135, "unit": "km/h"}
